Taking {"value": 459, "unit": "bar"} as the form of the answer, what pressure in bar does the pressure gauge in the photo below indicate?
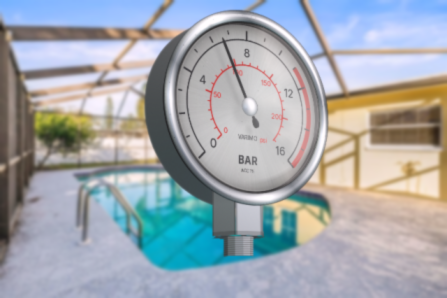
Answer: {"value": 6.5, "unit": "bar"}
